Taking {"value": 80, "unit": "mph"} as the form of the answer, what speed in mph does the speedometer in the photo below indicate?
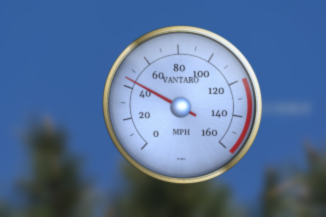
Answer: {"value": 45, "unit": "mph"}
